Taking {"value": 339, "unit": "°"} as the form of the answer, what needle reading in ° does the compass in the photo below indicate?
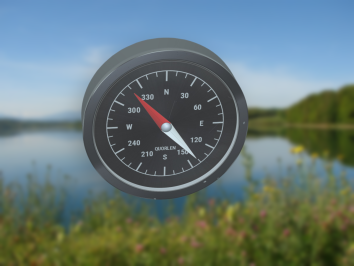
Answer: {"value": 320, "unit": "°"}
